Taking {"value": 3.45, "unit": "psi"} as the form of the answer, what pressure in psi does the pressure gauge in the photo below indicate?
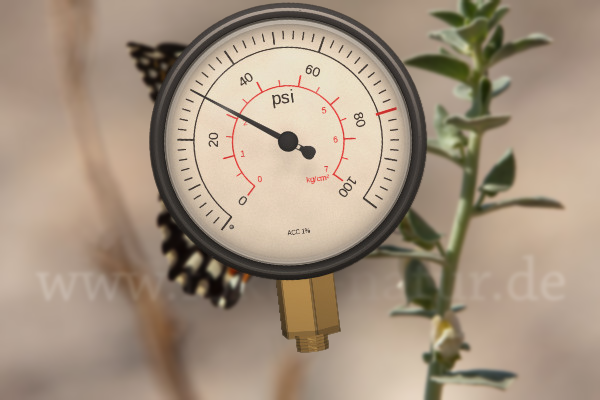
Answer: {"value": 30, "unit": "psi"}
